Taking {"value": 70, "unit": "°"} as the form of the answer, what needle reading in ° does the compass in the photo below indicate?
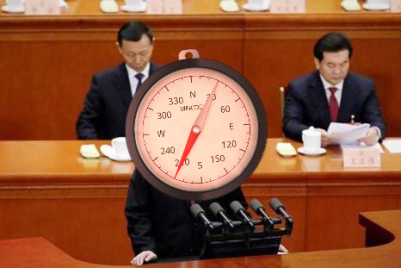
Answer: {"value": 210, "unit": "°"}
